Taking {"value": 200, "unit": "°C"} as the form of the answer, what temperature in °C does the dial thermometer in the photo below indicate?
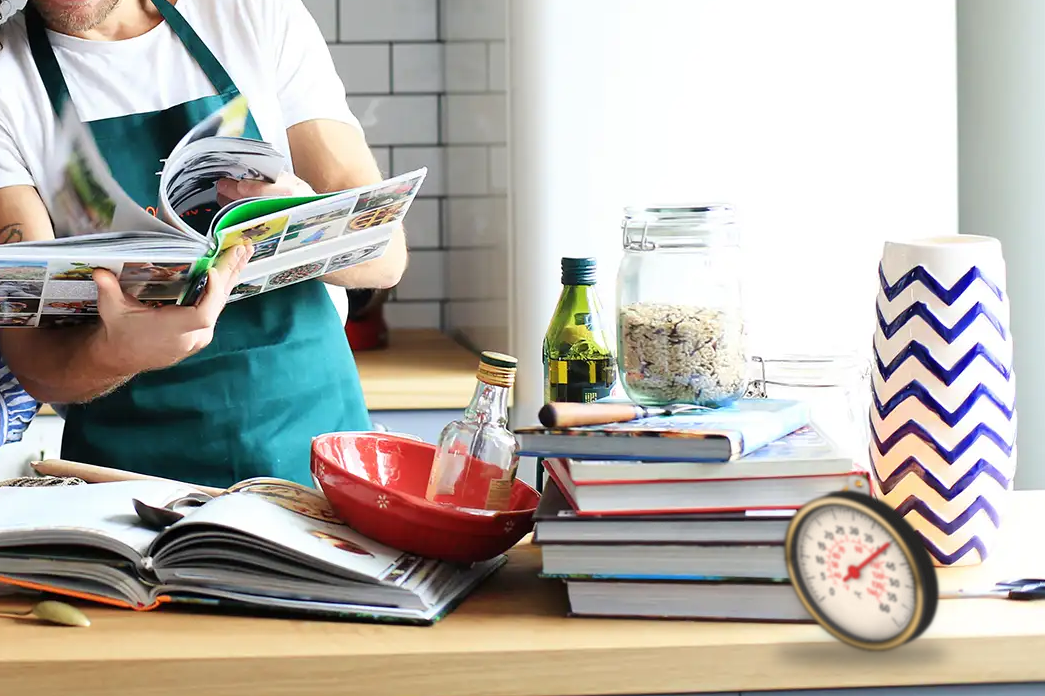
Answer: {"value": 40, "unit": "°C"}
